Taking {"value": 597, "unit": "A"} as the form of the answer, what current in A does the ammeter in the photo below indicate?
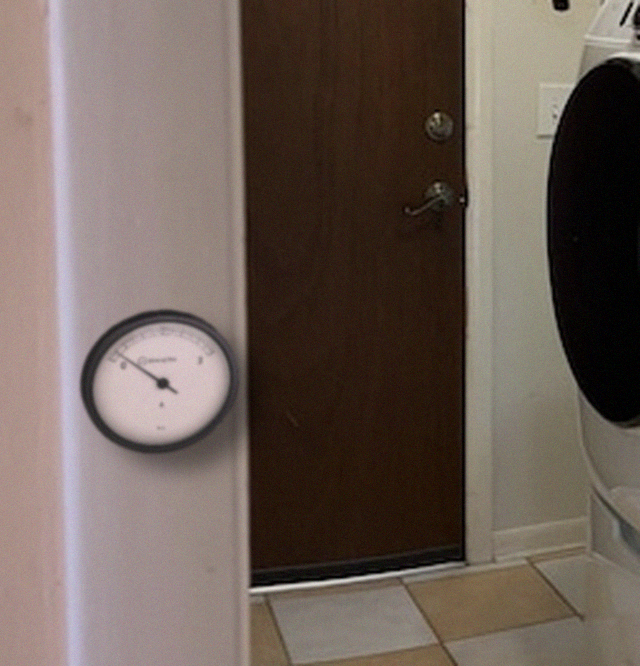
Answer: {"value": 0.25, "unit": "A"}
